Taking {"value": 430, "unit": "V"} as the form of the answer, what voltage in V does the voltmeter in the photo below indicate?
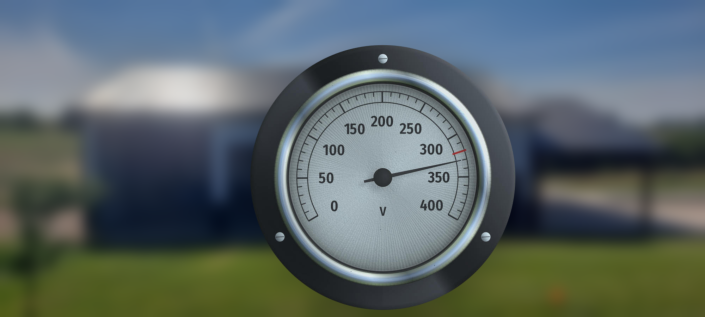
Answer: {"value": 330, "unit": "V"}
